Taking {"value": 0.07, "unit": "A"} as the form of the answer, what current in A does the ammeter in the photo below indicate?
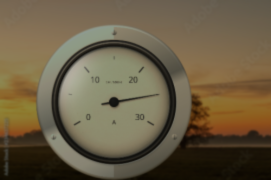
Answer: {"value": 25, "unit": "A"}
